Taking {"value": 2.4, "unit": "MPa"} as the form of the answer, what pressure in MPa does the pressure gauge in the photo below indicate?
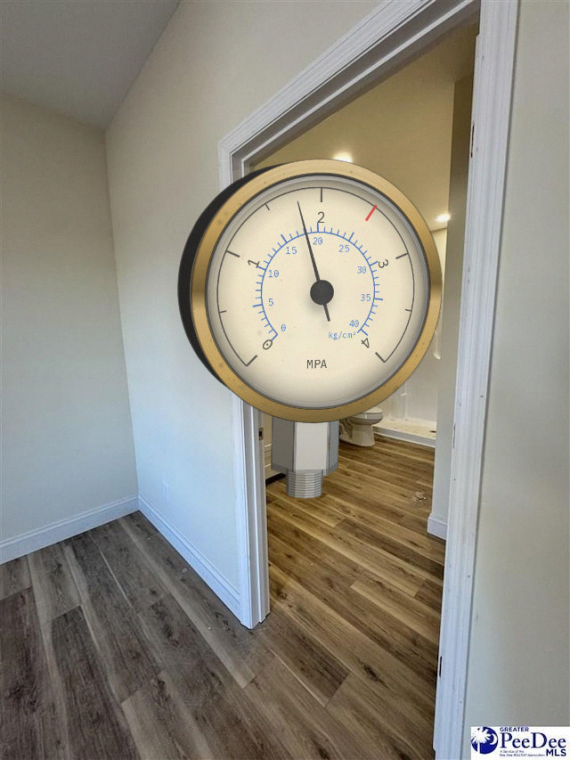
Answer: {"value": 1.75, "unit": "MPa"}
